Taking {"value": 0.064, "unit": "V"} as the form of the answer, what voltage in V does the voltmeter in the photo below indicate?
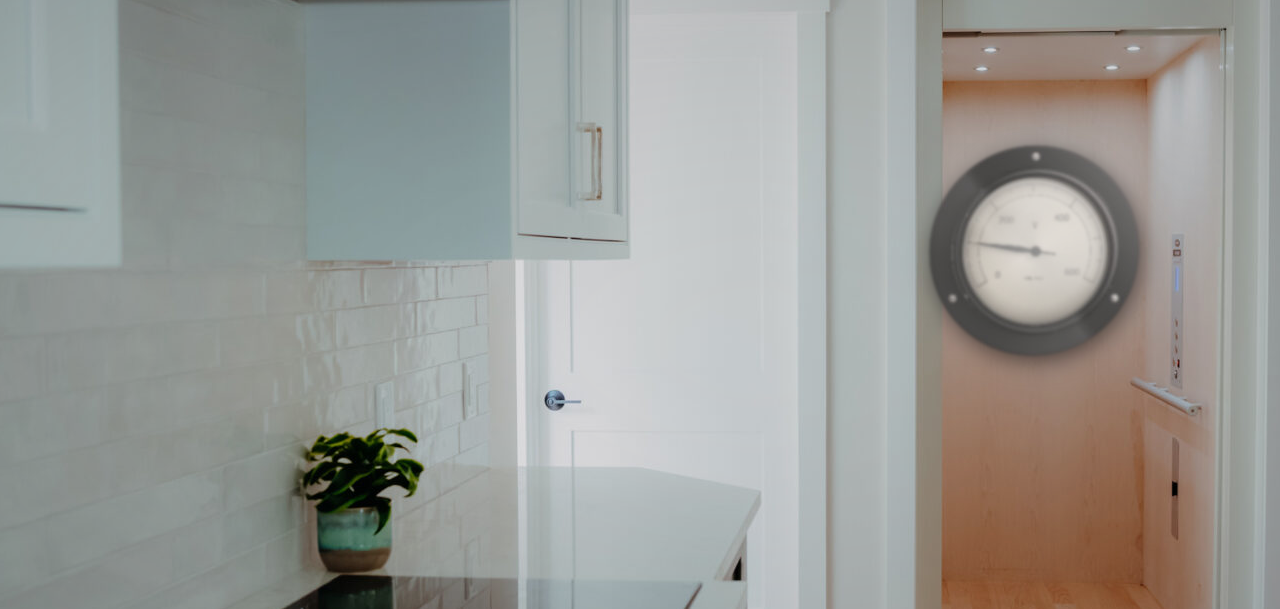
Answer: {"value": 100, "unit": "V"}
